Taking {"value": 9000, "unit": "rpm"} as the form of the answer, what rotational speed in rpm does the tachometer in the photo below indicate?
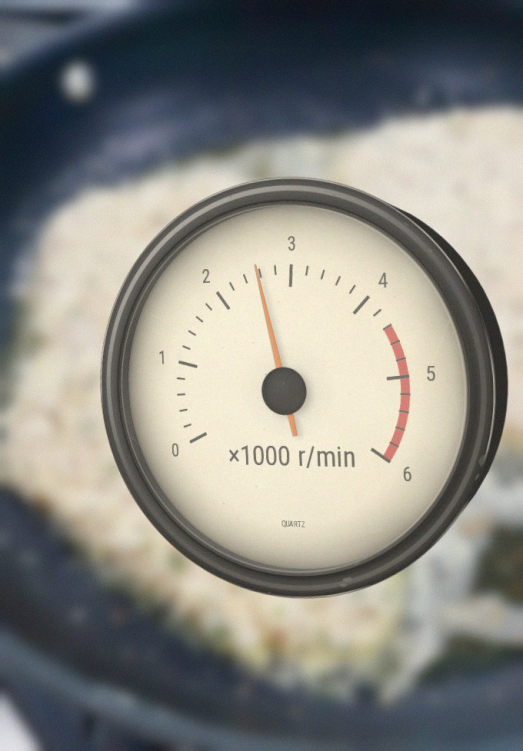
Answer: {"value": 2600, "unit": "rpm"}
